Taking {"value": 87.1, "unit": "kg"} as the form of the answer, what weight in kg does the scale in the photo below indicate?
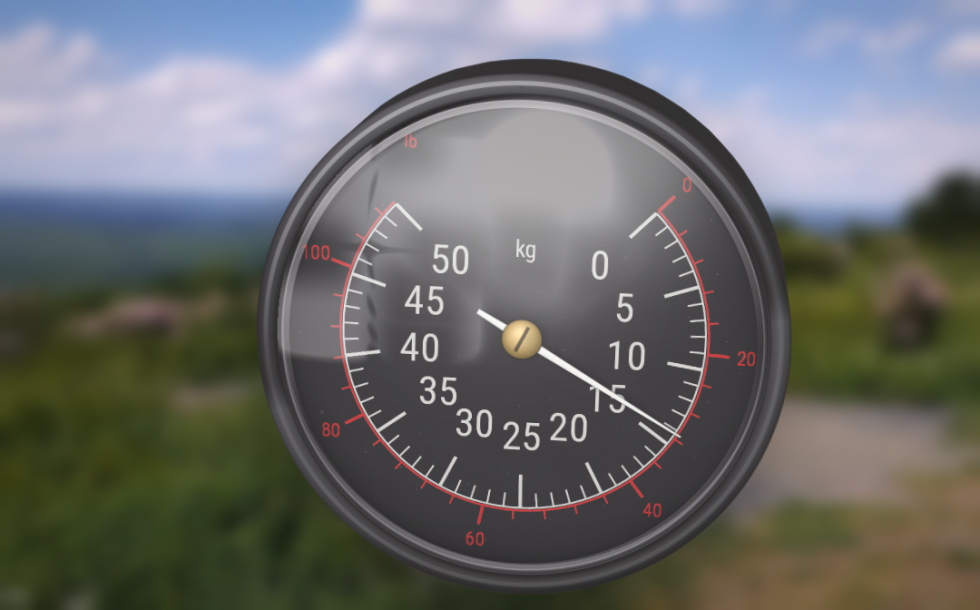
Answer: {"value": 14, "unit": "kg"}
